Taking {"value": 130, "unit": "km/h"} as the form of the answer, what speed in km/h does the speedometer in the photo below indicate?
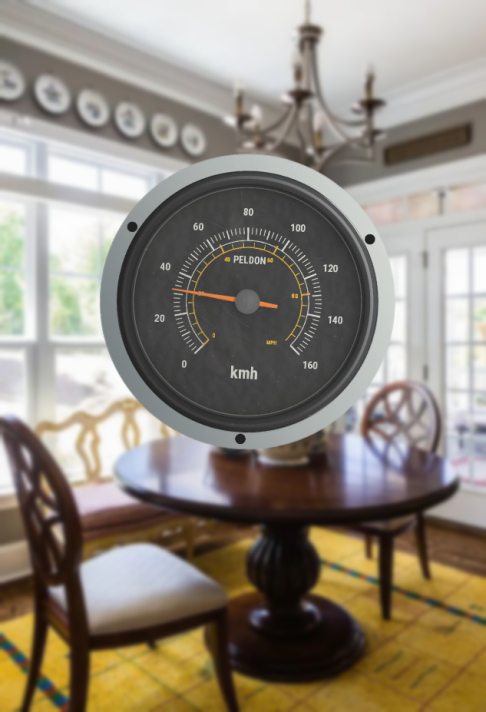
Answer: {"value": 32, "unit": "km/h"}
